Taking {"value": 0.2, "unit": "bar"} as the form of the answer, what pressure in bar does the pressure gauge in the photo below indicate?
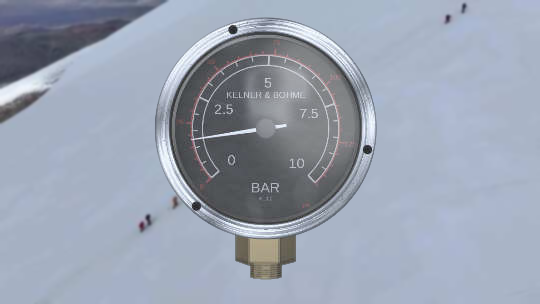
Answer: {"value": 1.25, "unit": "bar"}
